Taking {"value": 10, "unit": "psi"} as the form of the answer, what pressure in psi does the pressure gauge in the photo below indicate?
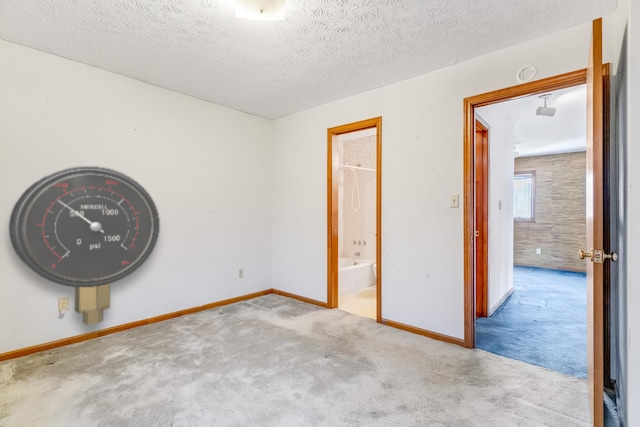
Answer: {"value": 500, "unit": "psi"}
